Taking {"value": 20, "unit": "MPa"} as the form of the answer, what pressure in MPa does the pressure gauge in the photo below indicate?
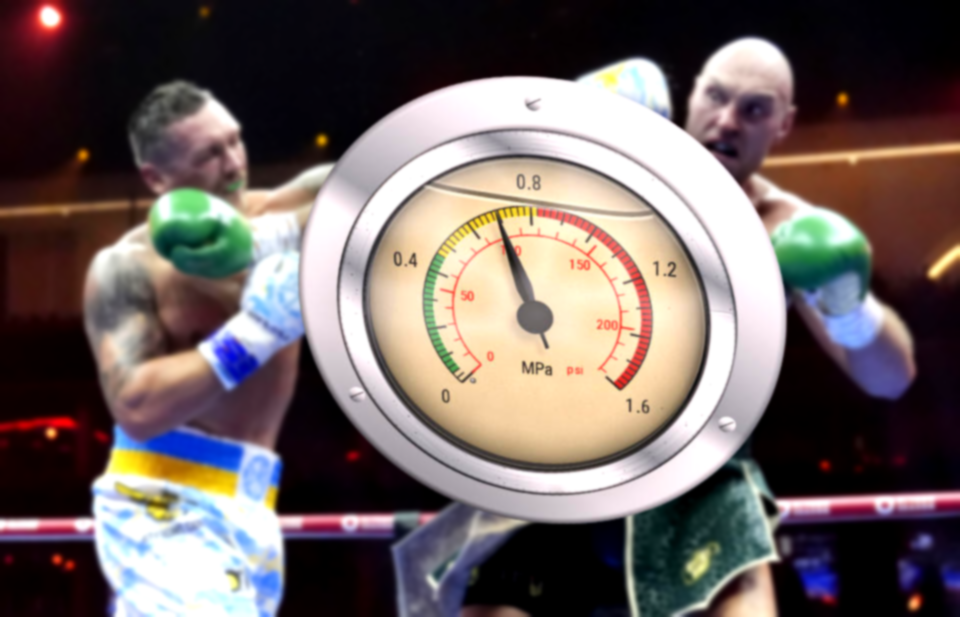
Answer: {"value": 0.7, "unit": "MPa"}
